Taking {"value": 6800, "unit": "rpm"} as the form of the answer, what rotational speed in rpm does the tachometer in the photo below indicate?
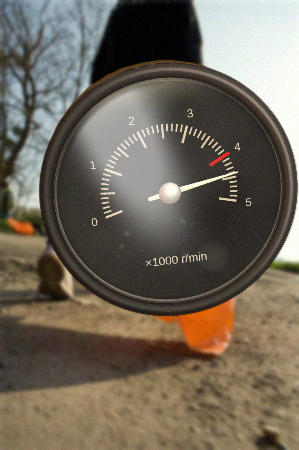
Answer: {"value": 4400, "unit": "rpm"}
